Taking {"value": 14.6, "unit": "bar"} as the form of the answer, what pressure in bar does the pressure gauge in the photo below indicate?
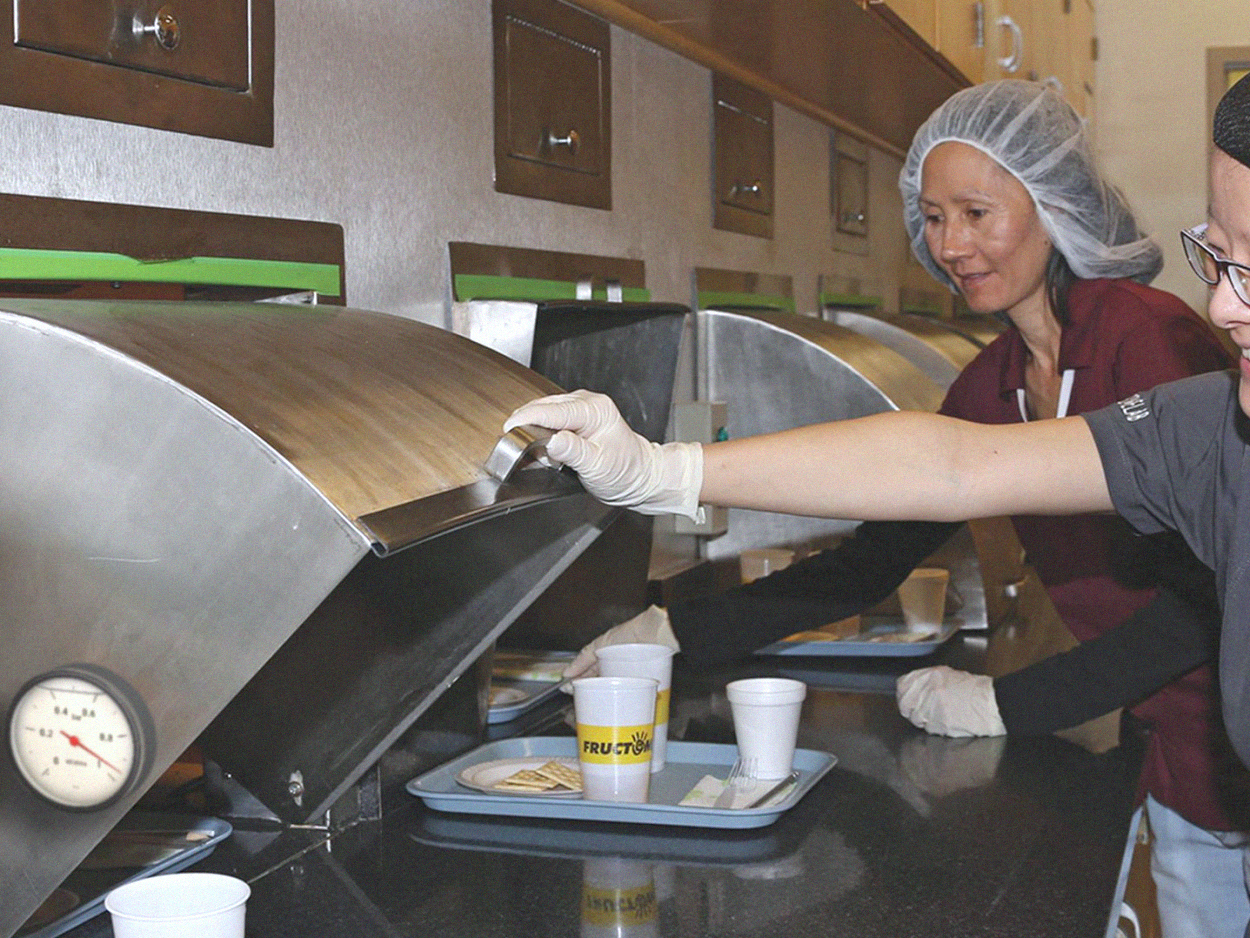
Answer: {"value": 0.95, "unit": "bar"}
